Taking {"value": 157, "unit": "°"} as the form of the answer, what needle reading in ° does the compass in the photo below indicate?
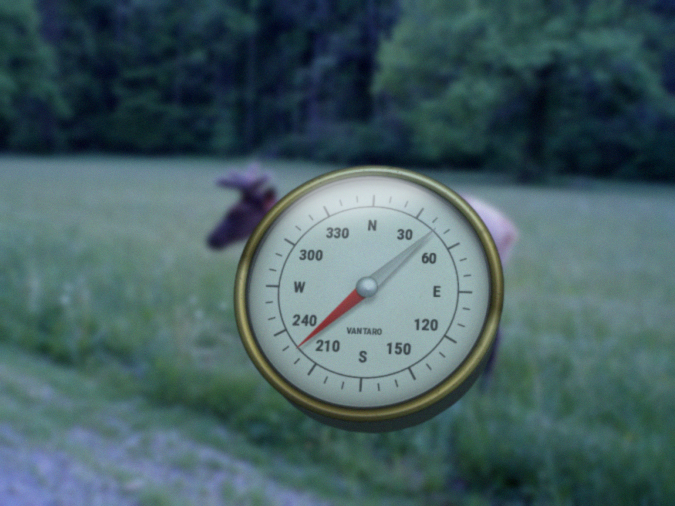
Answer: {"value": 225, "unit": "°"}
